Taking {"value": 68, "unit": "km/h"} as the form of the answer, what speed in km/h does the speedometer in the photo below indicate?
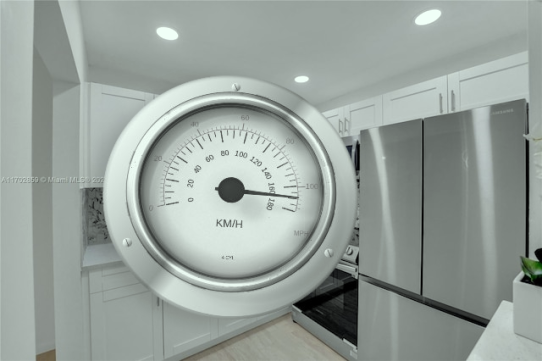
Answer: {"value": 170, "unit": "km/h"}
